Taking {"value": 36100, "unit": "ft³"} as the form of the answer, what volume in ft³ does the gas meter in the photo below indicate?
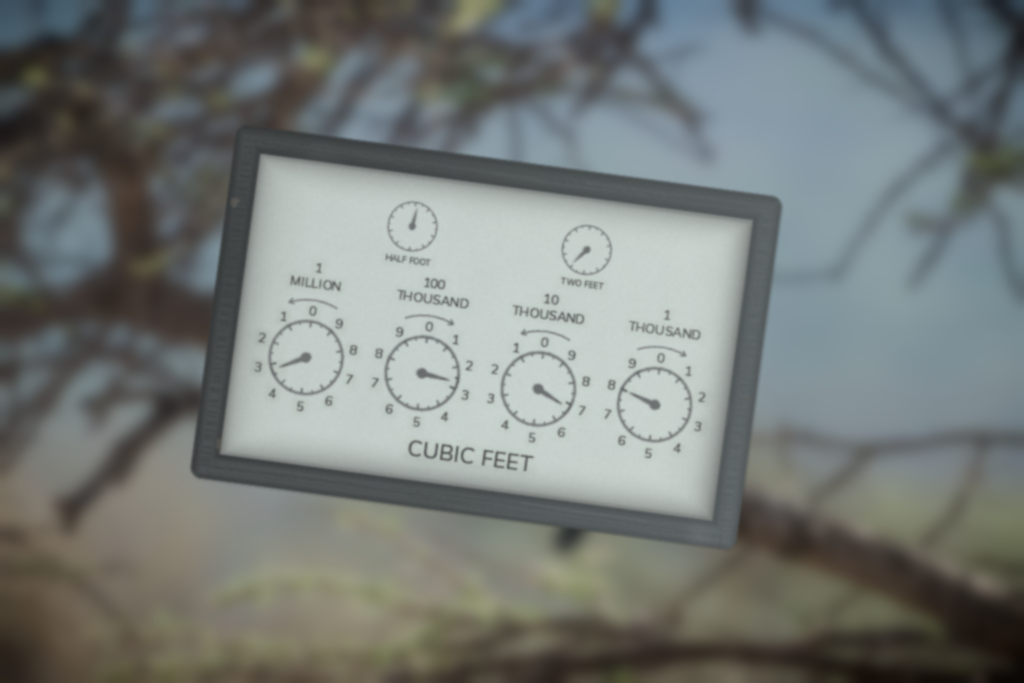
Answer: {"value": 326800, "unit": "ft³"}
